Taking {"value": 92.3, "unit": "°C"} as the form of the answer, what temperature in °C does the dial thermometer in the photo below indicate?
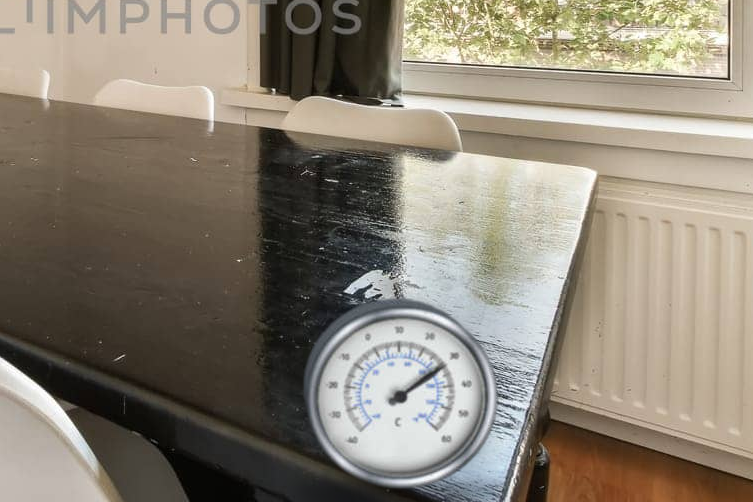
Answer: {"value": 30, "unit": "°C"}
